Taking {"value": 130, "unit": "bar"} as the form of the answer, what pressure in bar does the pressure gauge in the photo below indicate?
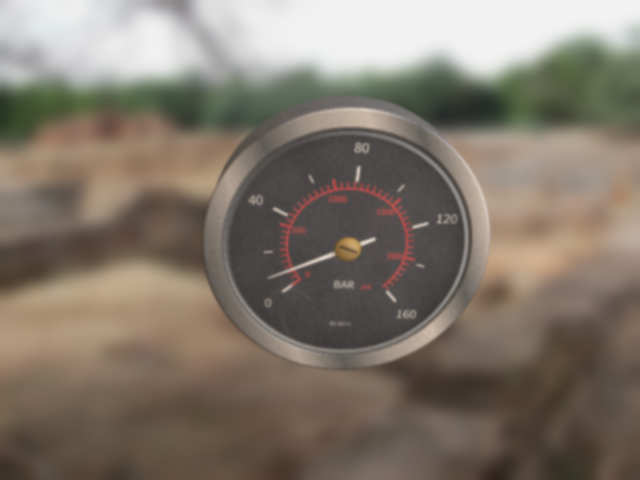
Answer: {"value": 10, "unit": "bar"}
